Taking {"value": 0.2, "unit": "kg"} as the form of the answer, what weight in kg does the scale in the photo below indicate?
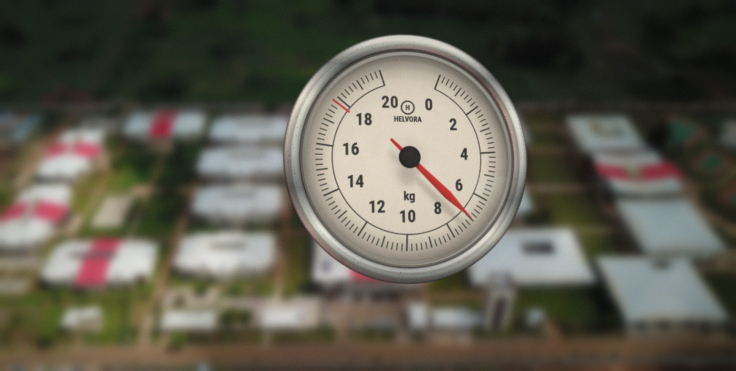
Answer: {"value": 7, "unit": "kg"}
